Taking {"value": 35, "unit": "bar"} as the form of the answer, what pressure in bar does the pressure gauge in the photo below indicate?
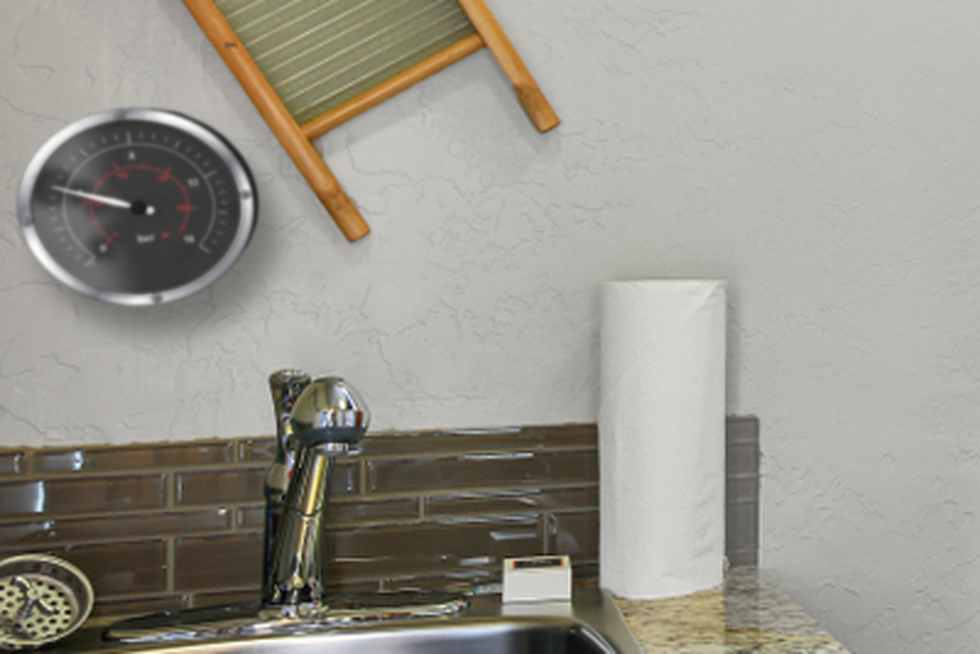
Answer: {"value": 4, "unit": "bar"}
